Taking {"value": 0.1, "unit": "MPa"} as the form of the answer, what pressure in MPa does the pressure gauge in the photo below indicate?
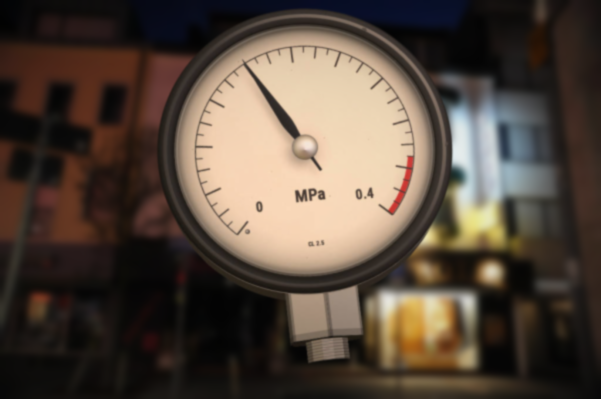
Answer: {"value": 0.16, "unit": "MPa"}
